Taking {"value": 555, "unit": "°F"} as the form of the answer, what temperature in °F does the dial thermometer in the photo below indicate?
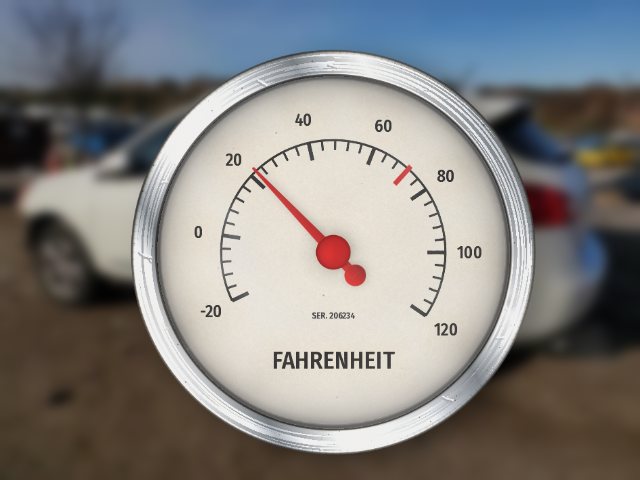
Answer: {"value": 22, "unit": "°F"}
